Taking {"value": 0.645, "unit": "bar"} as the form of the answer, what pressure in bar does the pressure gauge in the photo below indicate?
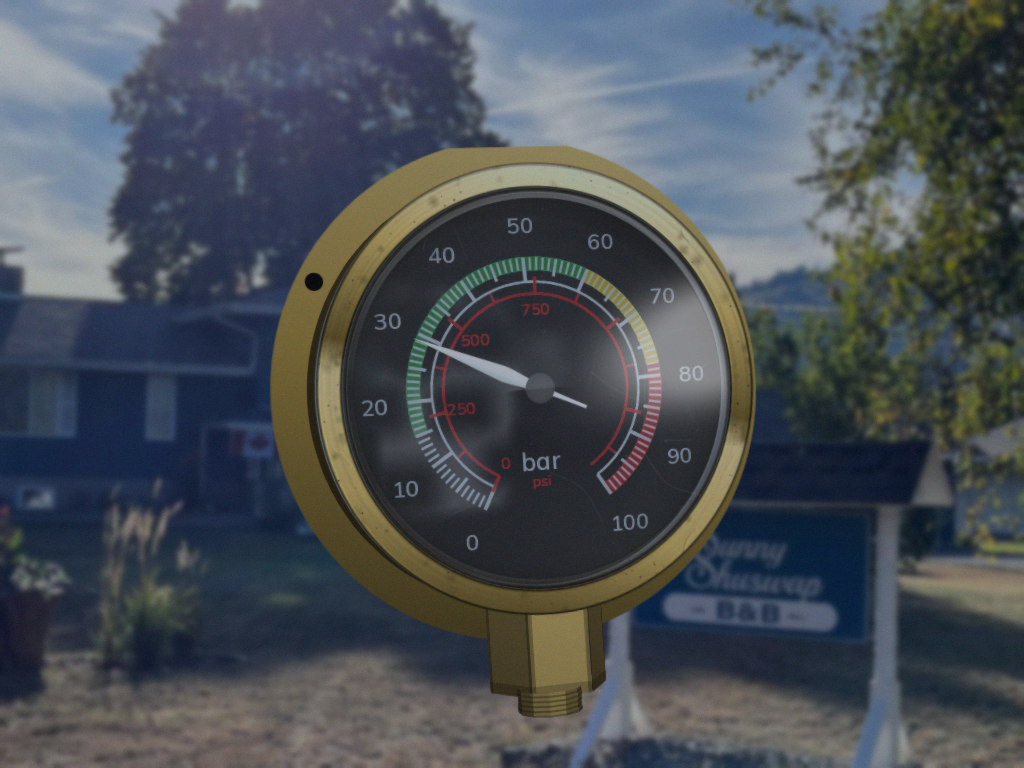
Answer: {"value": 29, "unit": "bar"}
